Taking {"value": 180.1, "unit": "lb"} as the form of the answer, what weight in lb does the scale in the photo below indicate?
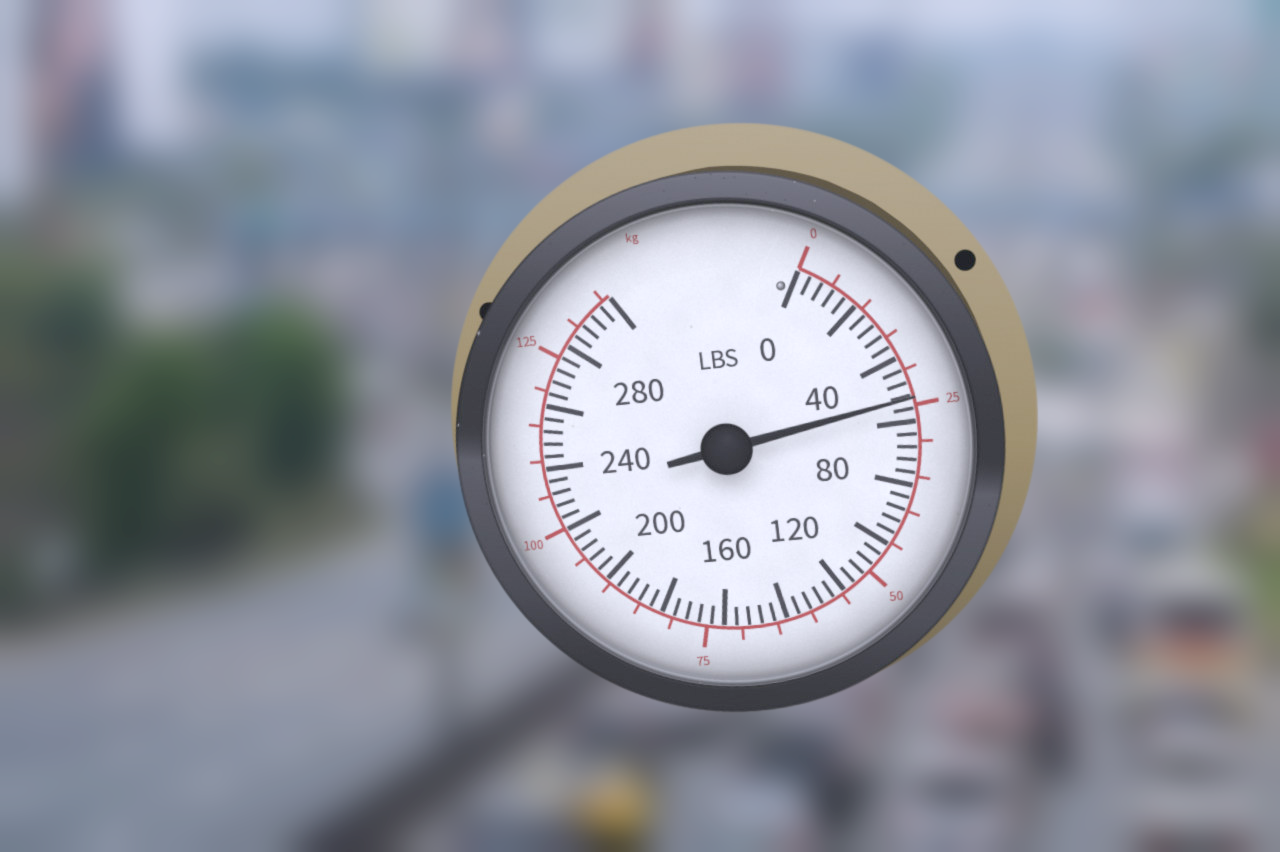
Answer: {"value": 52, "unit": "lb"}
